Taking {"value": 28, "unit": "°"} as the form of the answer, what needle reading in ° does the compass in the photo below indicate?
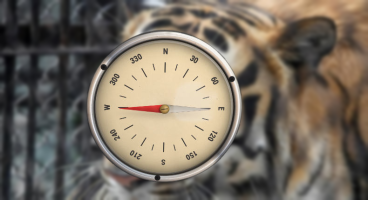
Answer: {"value": 270, "unit": "°"}
